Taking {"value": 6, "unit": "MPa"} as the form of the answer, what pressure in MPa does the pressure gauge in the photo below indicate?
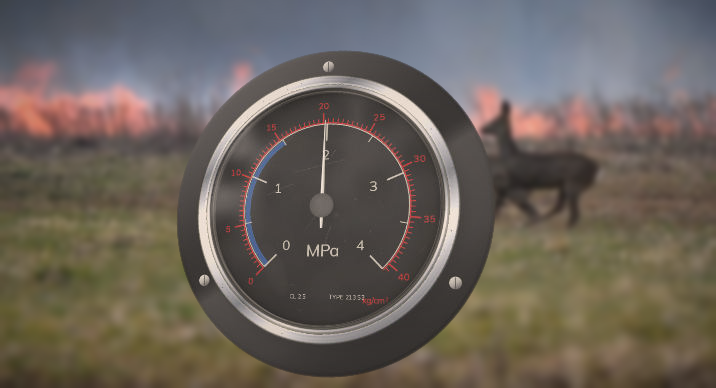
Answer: {"value": 2, "unit": "MPa"}
